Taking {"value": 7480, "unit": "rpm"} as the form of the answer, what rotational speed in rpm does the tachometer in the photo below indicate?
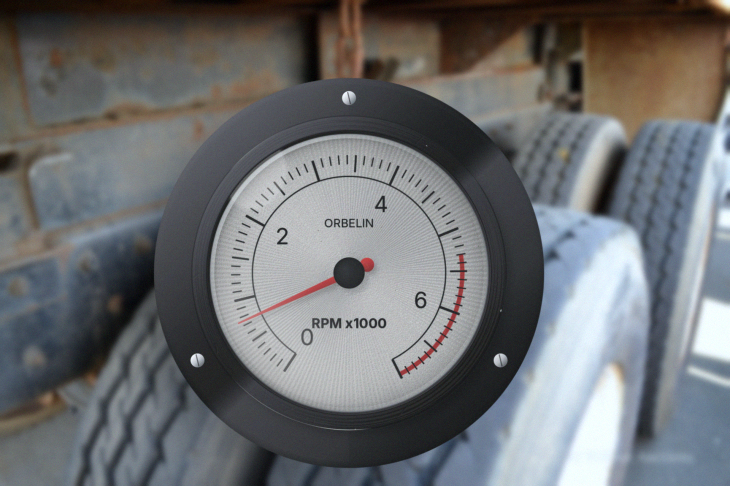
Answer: {"value": 750, "unit": "rpm"}
